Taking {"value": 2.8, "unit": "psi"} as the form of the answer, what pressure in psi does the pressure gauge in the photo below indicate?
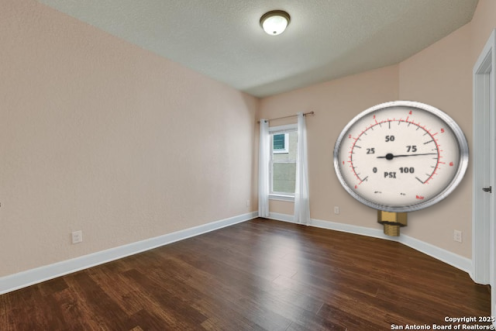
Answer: {"value": 82.5, "unit": "psi"}
